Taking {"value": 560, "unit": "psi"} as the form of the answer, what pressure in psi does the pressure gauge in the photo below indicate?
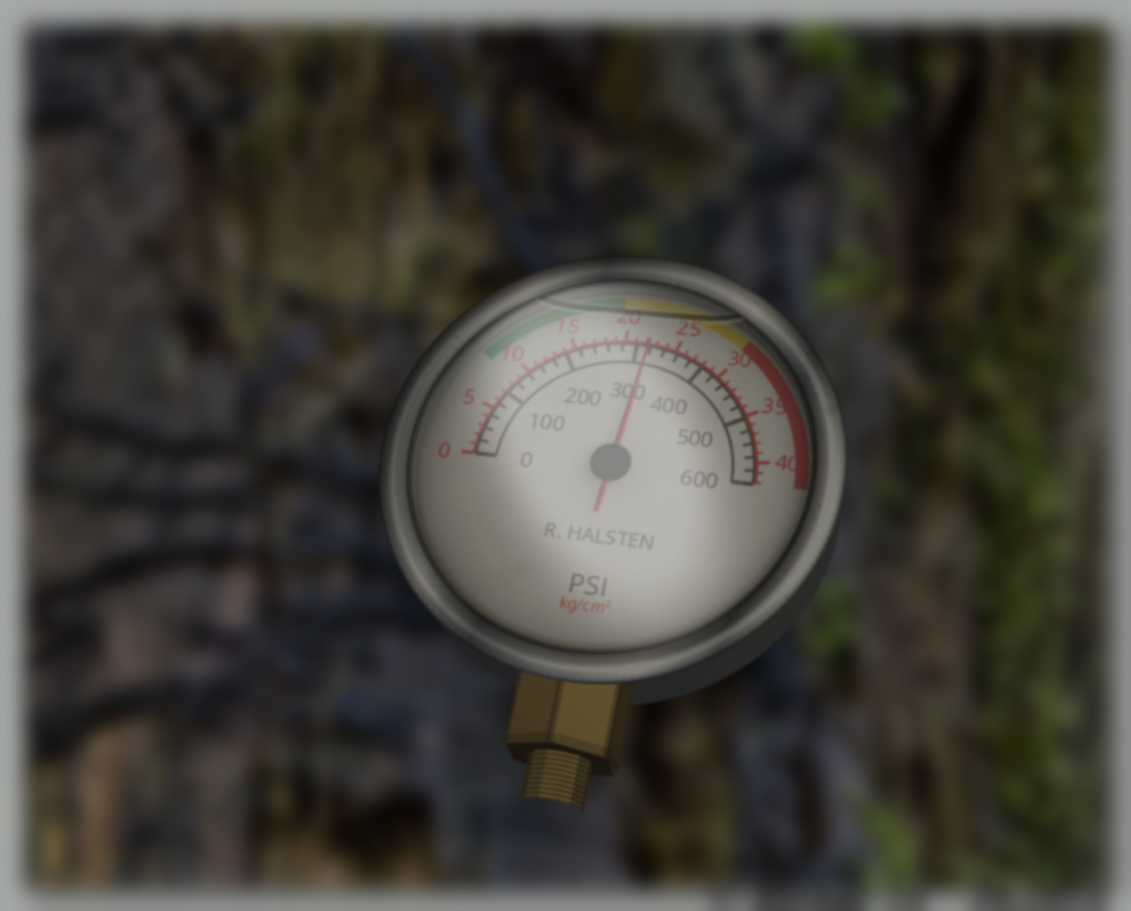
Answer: {"value": 320, "unit": "psi"}
